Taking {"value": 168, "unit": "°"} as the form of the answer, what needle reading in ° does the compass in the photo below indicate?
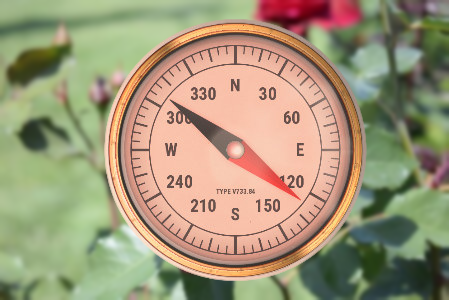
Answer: {"value": 127.5, "unit": "°"}
